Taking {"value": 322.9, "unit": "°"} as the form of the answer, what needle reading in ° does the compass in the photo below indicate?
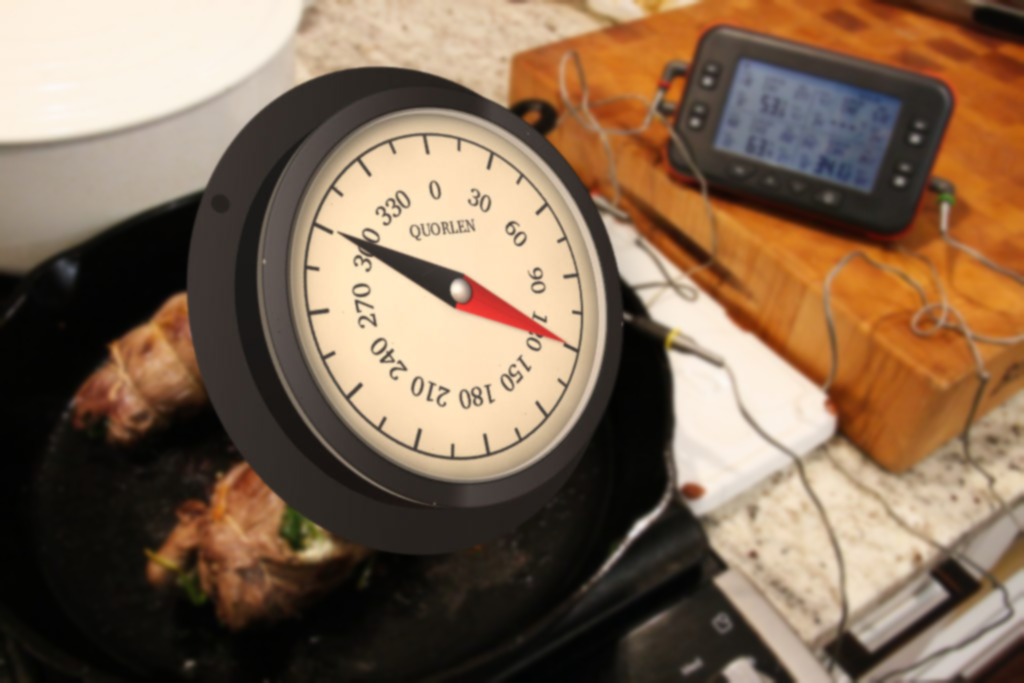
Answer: {"value": 120, "unit": "°"}
